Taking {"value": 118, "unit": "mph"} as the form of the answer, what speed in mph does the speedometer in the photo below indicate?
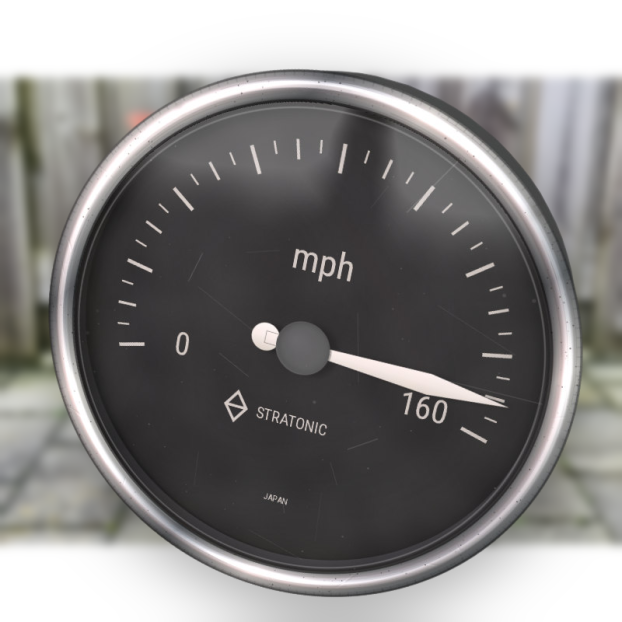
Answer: {"value": 150, "unit": "mph"}
